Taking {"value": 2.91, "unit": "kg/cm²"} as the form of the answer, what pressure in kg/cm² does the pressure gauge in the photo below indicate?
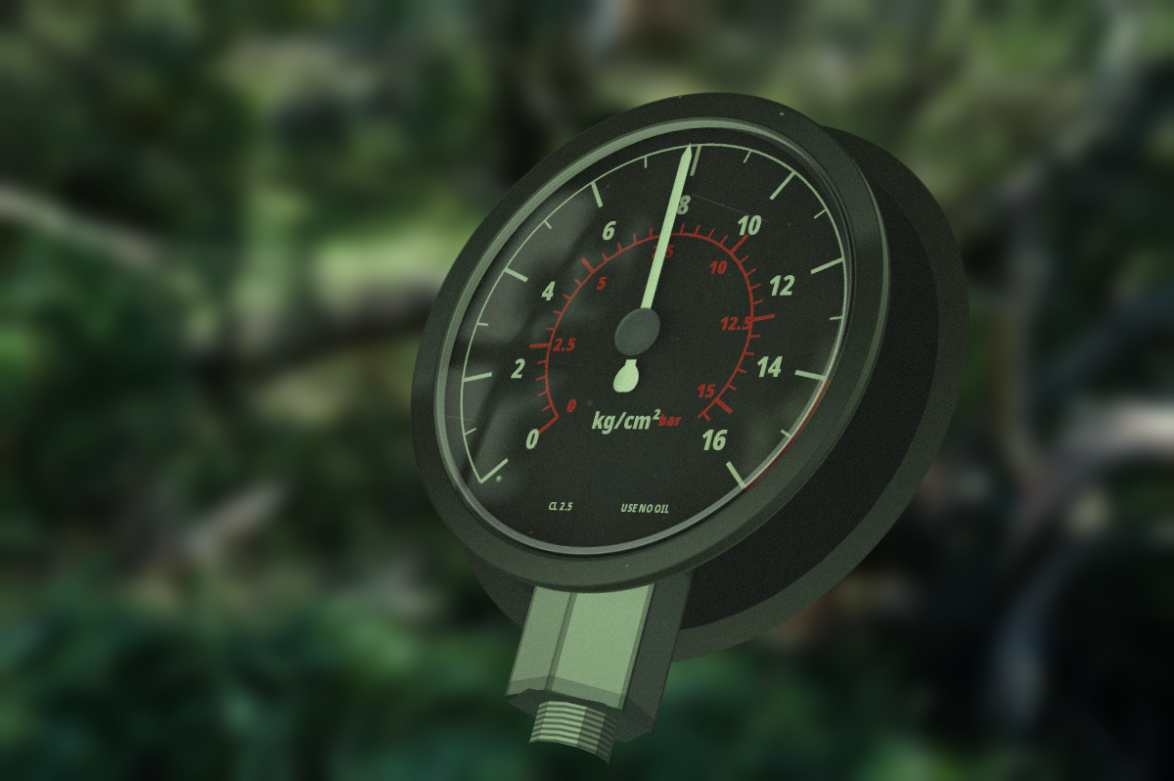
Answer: {"value": 8, "unit": "kg/cm²"}
